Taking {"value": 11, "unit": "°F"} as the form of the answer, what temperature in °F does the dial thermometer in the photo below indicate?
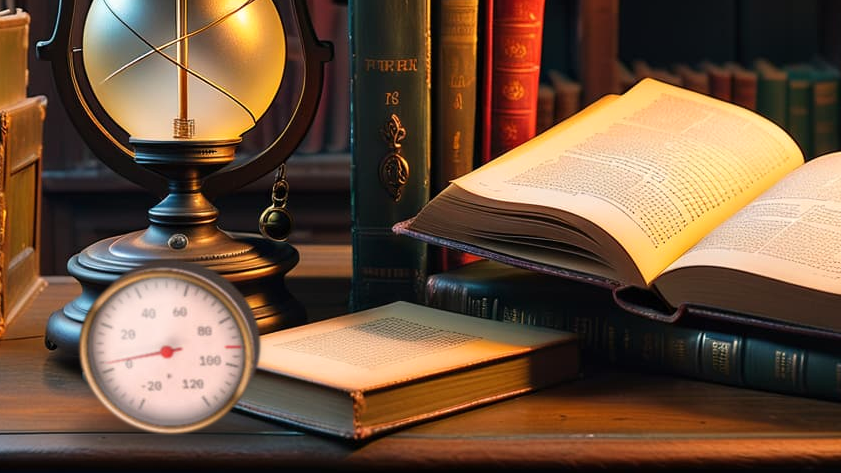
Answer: {"value": 4, "unit": "°F"}
